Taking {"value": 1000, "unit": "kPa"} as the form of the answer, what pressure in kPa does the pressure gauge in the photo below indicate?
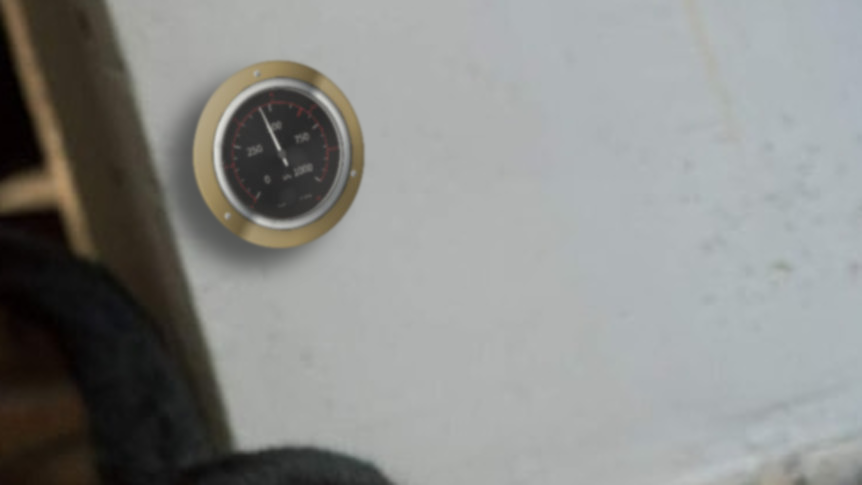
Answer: {"value": 450, "unit": "kPa"}
